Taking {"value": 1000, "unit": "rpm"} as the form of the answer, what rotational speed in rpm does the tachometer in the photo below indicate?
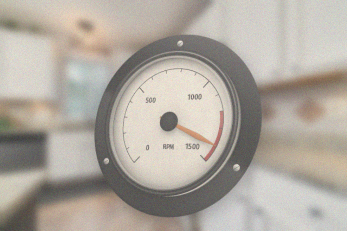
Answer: {"value": 1400, "unit": "rpm"}
